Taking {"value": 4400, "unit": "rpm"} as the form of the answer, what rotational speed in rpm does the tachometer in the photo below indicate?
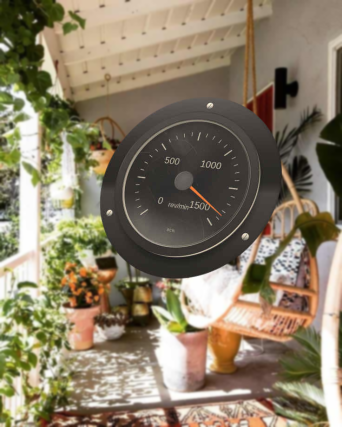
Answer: {"value": 1425, "unit": "rpm"}
